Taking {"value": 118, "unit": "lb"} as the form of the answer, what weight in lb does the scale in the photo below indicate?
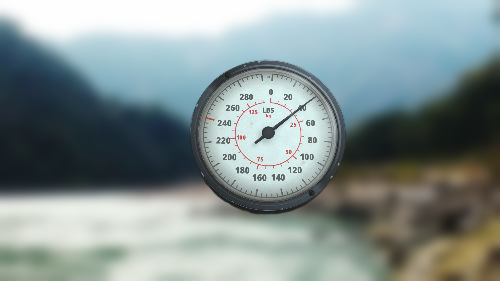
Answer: {"value": 40, "unit": "lb"}
